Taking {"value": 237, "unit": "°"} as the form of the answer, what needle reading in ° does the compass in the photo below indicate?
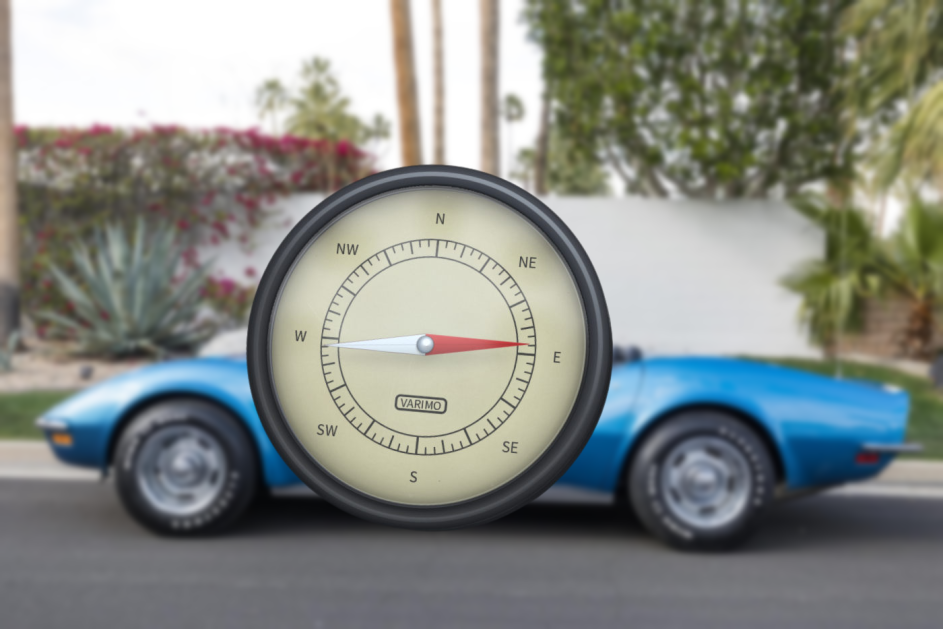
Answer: {"value": 85, "unit": "°"}
